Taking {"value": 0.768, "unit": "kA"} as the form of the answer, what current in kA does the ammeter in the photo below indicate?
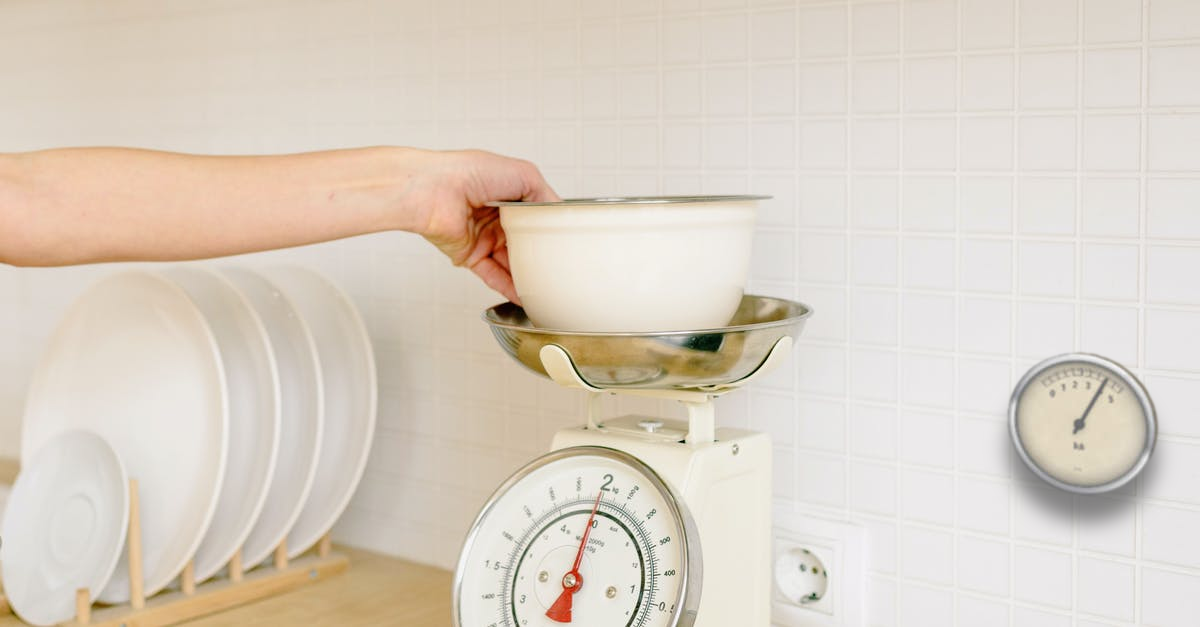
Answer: {"value": 4, "unit": "kA"}
